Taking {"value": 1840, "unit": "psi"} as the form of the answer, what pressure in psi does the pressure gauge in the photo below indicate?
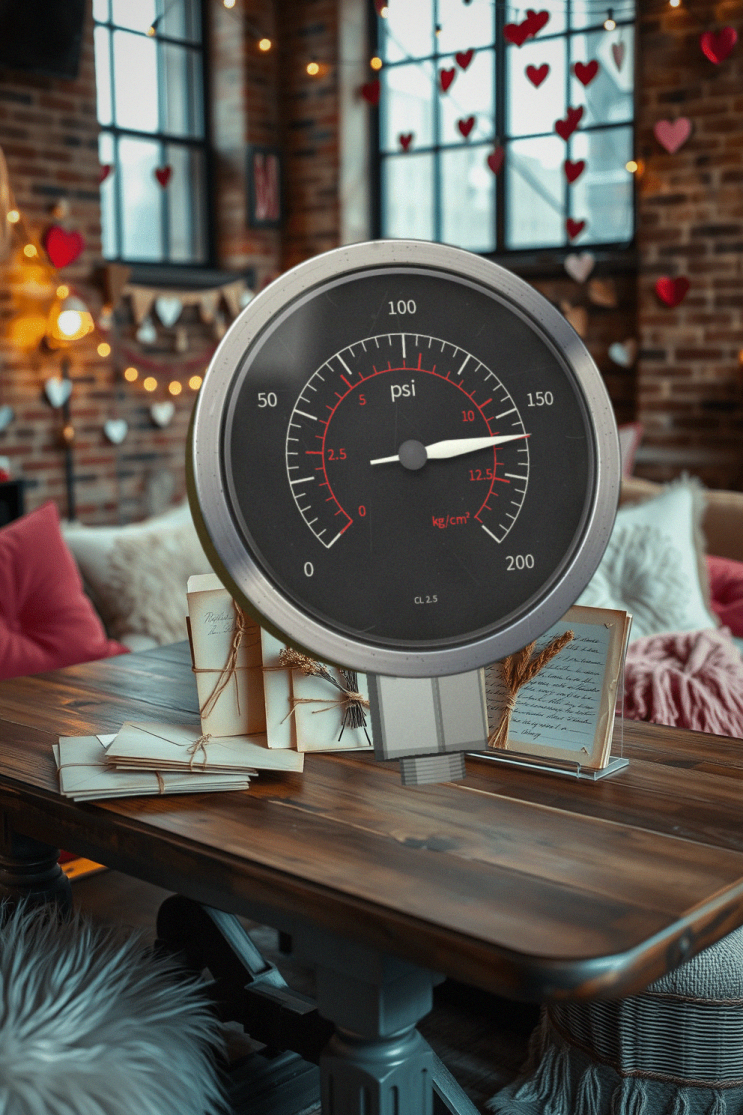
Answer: {"value": 160, "unit": "psi"}
